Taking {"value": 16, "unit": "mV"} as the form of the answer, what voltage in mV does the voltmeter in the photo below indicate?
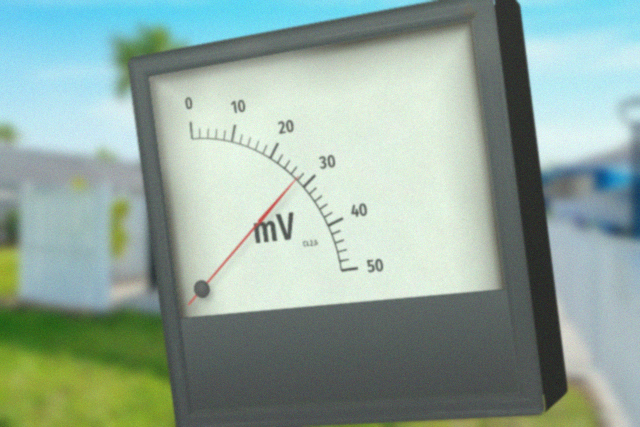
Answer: {"value": 28, "unit": "mV"}
